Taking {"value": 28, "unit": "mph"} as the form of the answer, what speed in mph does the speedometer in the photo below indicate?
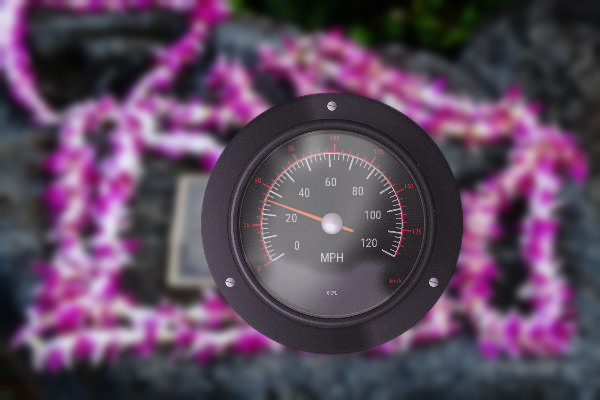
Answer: {"value": 26, "unit": "mph"}
